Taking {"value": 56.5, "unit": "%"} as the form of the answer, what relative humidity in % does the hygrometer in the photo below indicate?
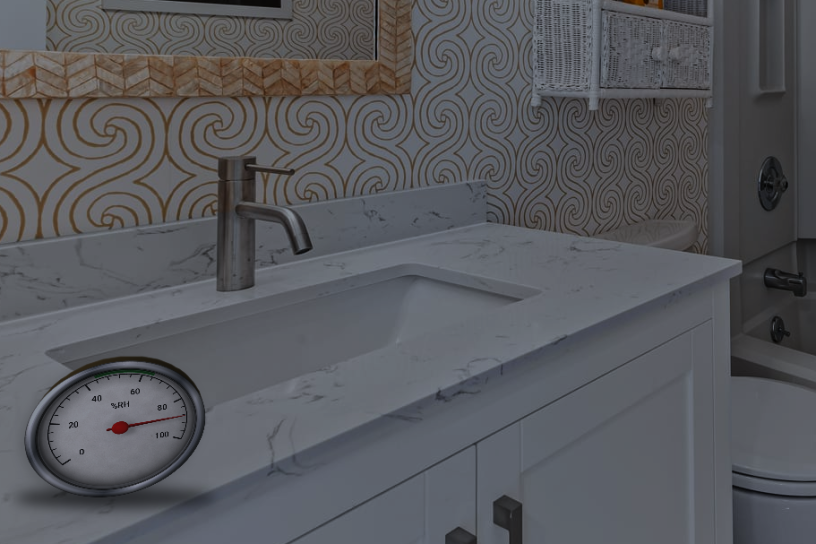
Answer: {"value": 88, "unit": "%"}
